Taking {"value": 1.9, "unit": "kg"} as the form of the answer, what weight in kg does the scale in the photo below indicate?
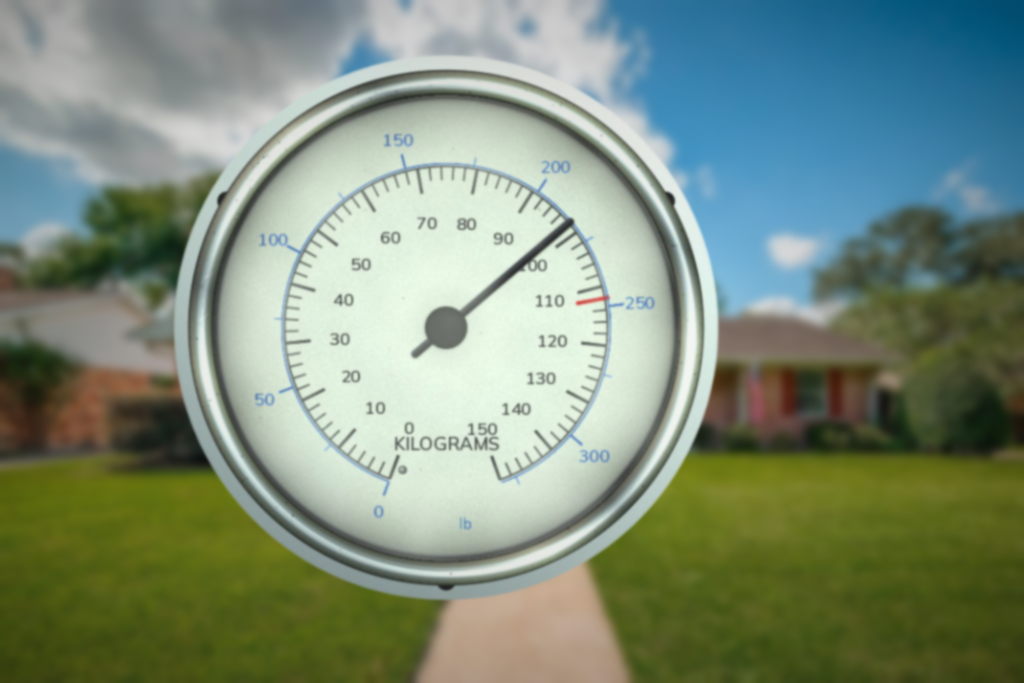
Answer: {"value": 98, "unit": "kg"}
